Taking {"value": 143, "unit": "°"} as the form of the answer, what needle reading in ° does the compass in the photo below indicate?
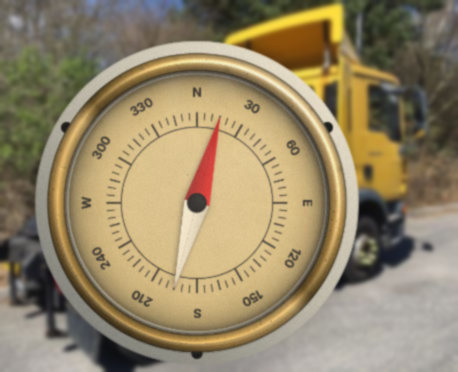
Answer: {"value": 15, "unit": "°"}
